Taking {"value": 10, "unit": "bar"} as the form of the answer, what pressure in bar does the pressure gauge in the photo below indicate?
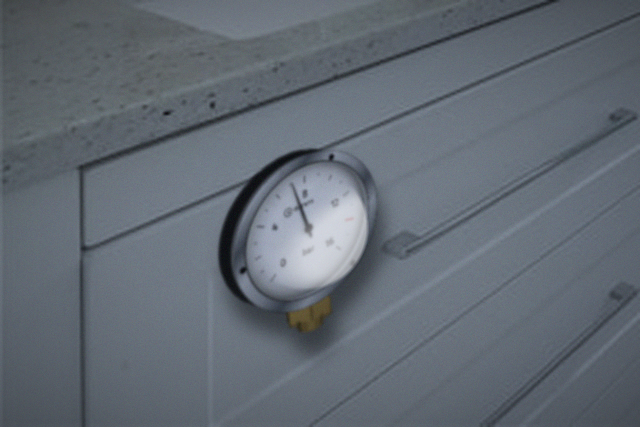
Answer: {"value": 7, "unit": "bar"}
